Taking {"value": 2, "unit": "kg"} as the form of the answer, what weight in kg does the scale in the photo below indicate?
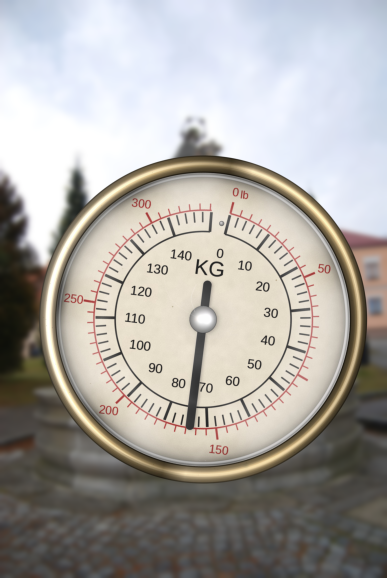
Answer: {"value": 74, "unit": "kg"}
